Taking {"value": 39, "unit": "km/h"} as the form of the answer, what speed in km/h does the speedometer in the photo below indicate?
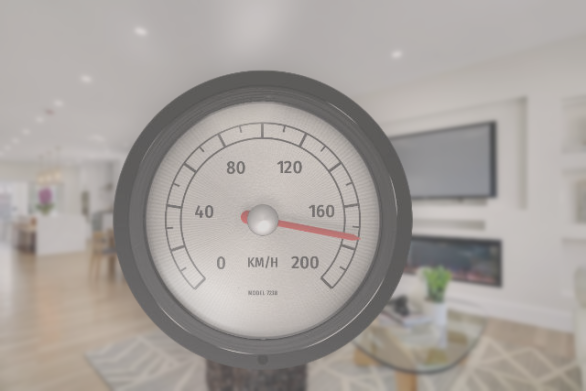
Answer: {"value": 175, "unit": "km/h"}
